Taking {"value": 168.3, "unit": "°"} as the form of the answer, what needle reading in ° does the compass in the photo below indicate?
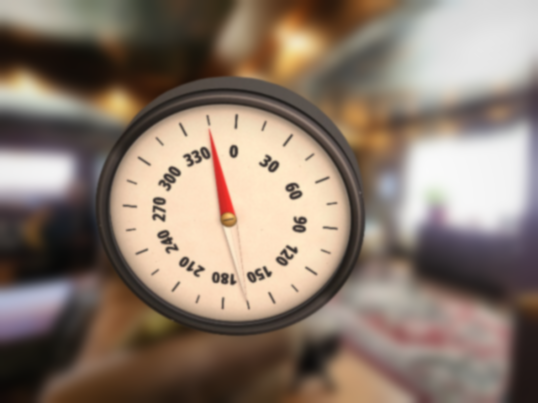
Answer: {"value": 345, "unit": "°"}
